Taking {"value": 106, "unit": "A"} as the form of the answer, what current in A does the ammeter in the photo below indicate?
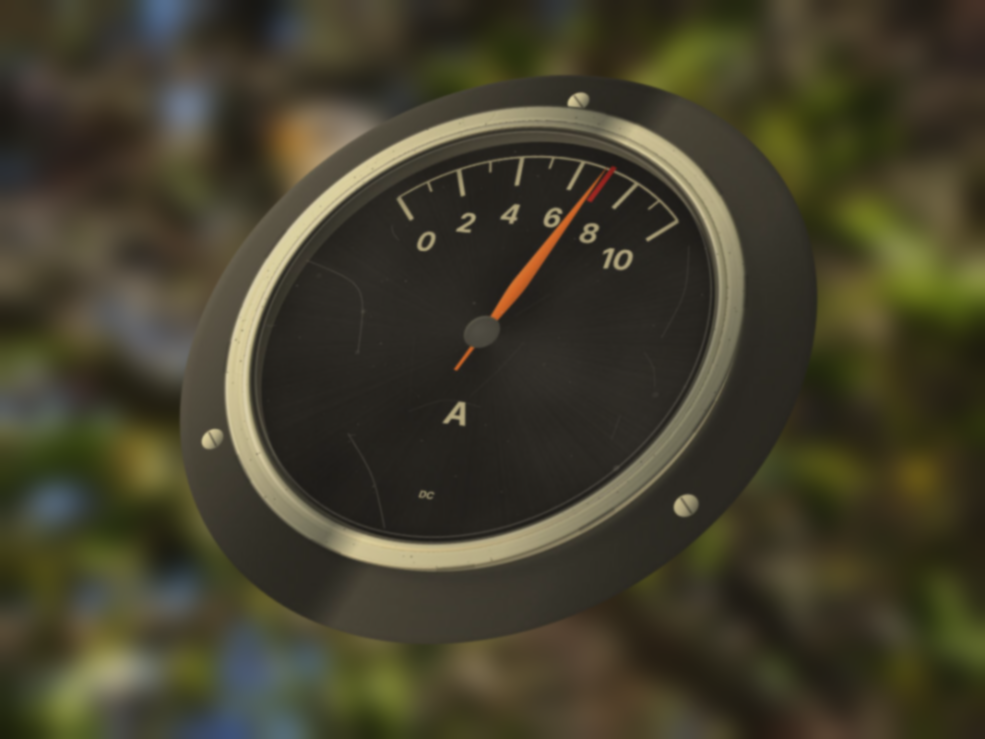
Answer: {"value": 7, "unit": "A"}
